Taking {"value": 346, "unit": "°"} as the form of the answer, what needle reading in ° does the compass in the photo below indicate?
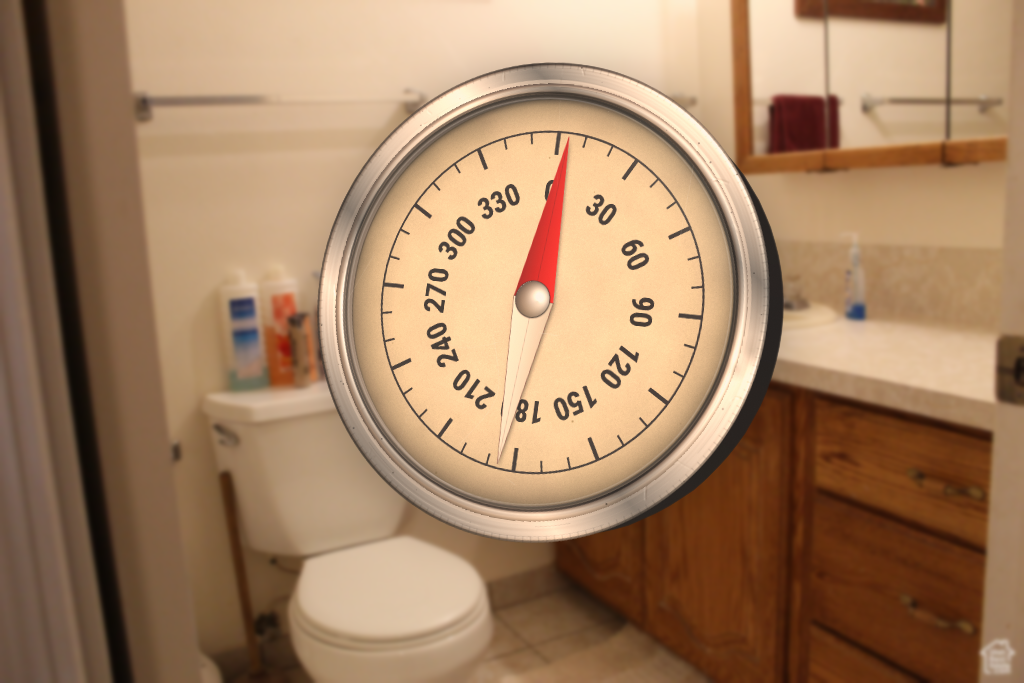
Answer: {"value": 5, "unit": "°"}
